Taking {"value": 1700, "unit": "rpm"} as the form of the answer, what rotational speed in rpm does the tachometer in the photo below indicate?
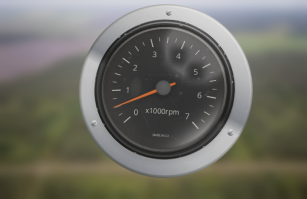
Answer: {"value": 500, "unit": "rpm"}
